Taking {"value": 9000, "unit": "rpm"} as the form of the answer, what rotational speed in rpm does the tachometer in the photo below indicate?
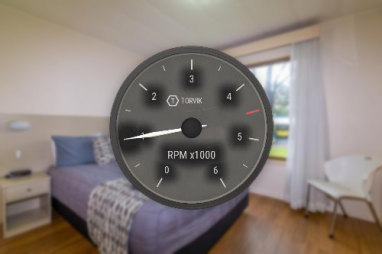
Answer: {"value": 1000, "unit": "rpm"}
